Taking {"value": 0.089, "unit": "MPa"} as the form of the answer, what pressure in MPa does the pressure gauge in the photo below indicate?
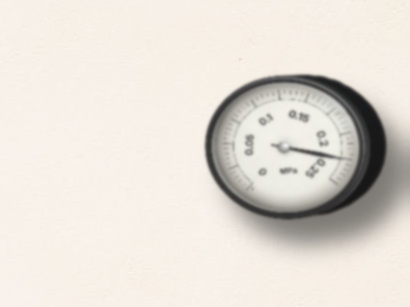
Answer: {"value": 0.225, "unit": "MPa"}
